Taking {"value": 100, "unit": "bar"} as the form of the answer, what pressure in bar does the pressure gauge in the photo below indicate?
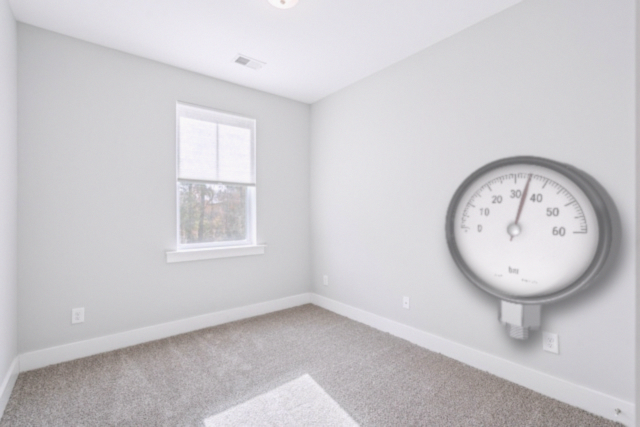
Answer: {"value": 35, "unit": "bar"}
